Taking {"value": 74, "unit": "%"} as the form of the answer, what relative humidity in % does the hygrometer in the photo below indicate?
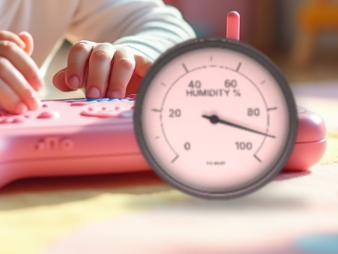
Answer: {"value": 90, "unit": "%"}
